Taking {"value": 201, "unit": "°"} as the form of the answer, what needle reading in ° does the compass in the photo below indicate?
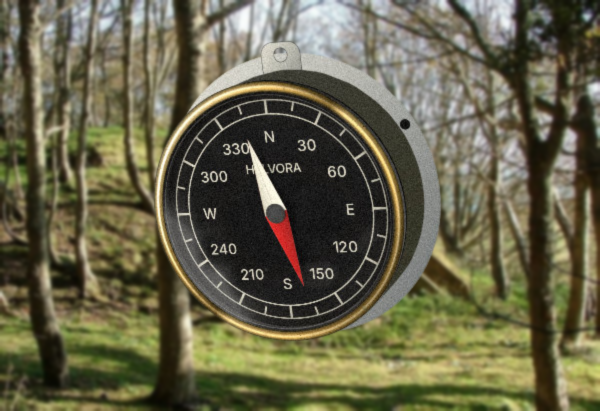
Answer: {"value": 165, "unit": "°"}
